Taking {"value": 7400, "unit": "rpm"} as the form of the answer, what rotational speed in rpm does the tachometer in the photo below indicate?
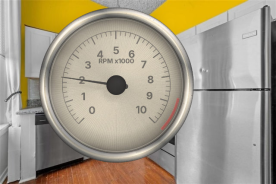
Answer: {"value": 2000, "unit": "rpm"}
